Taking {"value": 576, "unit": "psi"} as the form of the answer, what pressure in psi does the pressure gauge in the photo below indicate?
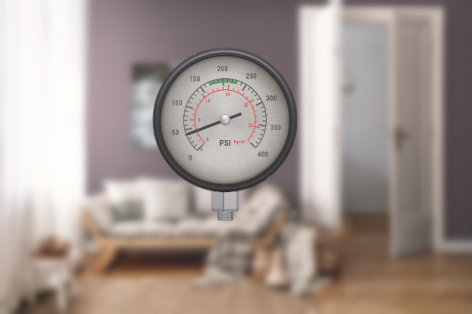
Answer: {"value": 40, "unit": "psi"}
